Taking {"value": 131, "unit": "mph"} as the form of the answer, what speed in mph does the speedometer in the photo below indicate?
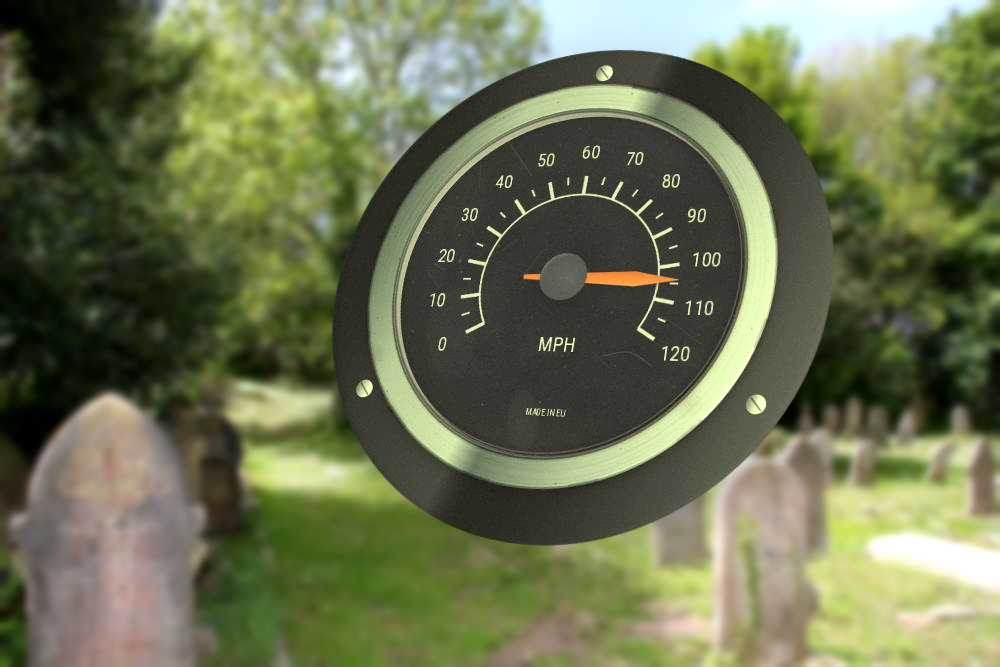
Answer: {"value": 105, "unit": "mph"}
